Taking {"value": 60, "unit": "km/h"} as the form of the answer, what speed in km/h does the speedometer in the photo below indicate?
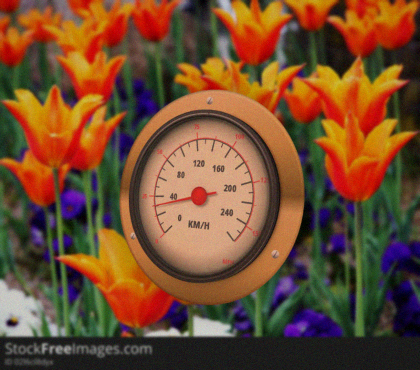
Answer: {"value": 30, "unit": "km/h"}
